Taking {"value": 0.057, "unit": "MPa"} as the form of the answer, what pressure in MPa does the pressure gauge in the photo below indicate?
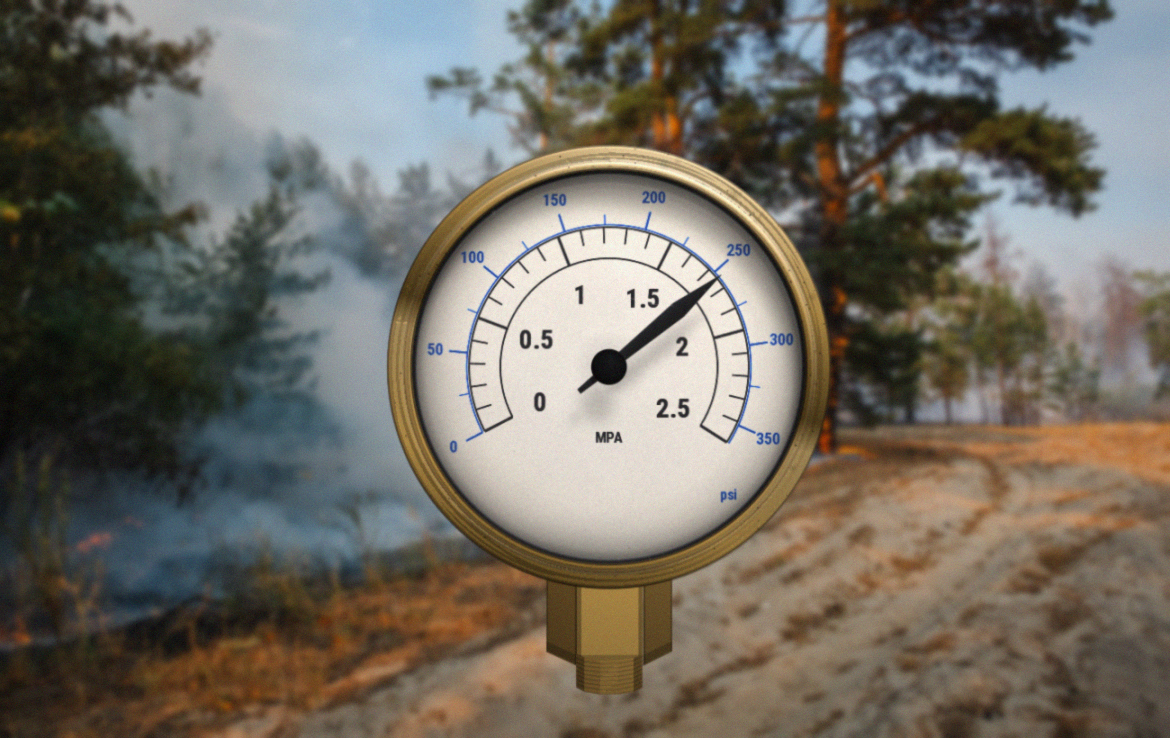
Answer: {"value": 1.75, "unit": "MPa"}
